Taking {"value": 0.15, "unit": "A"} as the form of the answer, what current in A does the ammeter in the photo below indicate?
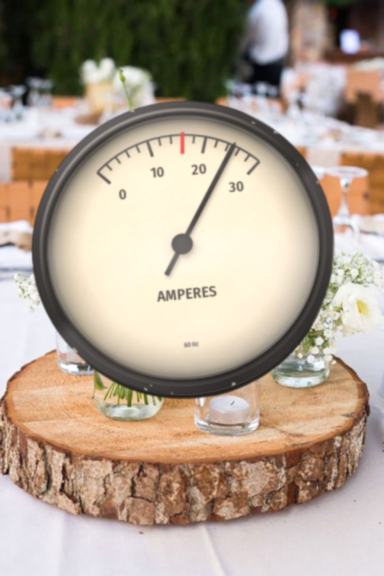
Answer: {"value": 25, "unit": "A"}
